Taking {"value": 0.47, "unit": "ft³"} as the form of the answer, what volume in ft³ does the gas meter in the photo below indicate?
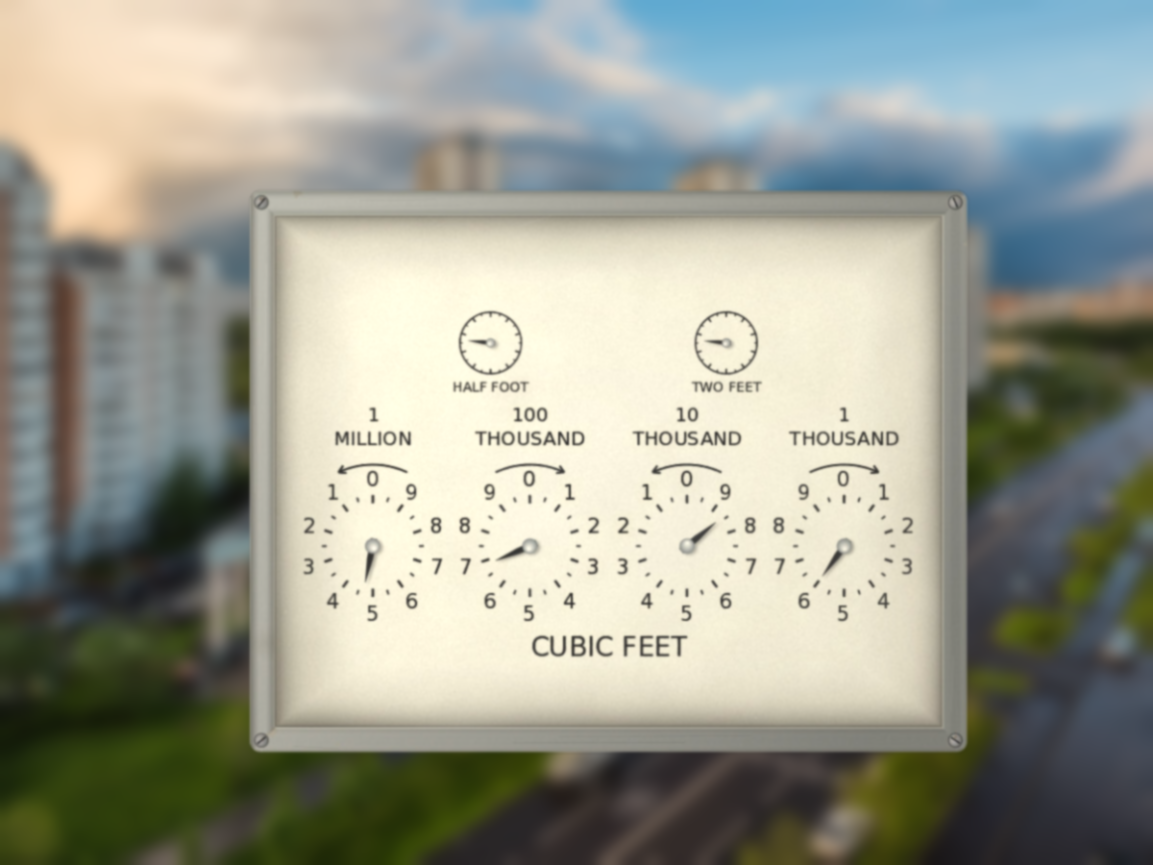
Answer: {"value": 468600, "unit": "ft³"}
